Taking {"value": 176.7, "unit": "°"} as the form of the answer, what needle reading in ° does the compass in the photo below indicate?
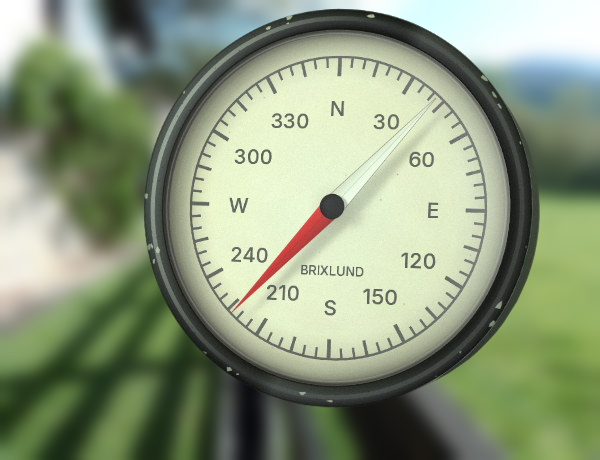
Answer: {"value": 222.5, "unit": "°"}
